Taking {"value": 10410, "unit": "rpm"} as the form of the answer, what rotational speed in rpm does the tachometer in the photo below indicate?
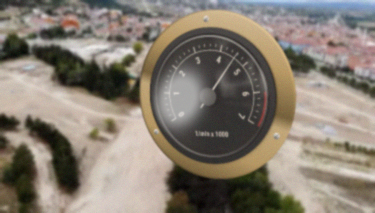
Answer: {"value": 4600, "unit": "rpm"}
